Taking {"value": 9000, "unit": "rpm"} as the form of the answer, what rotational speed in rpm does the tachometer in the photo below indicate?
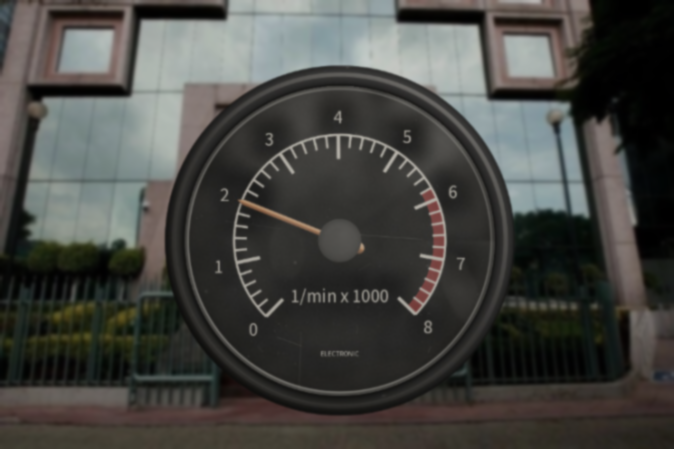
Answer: {"value": 2000, "unit": "rpm"}
